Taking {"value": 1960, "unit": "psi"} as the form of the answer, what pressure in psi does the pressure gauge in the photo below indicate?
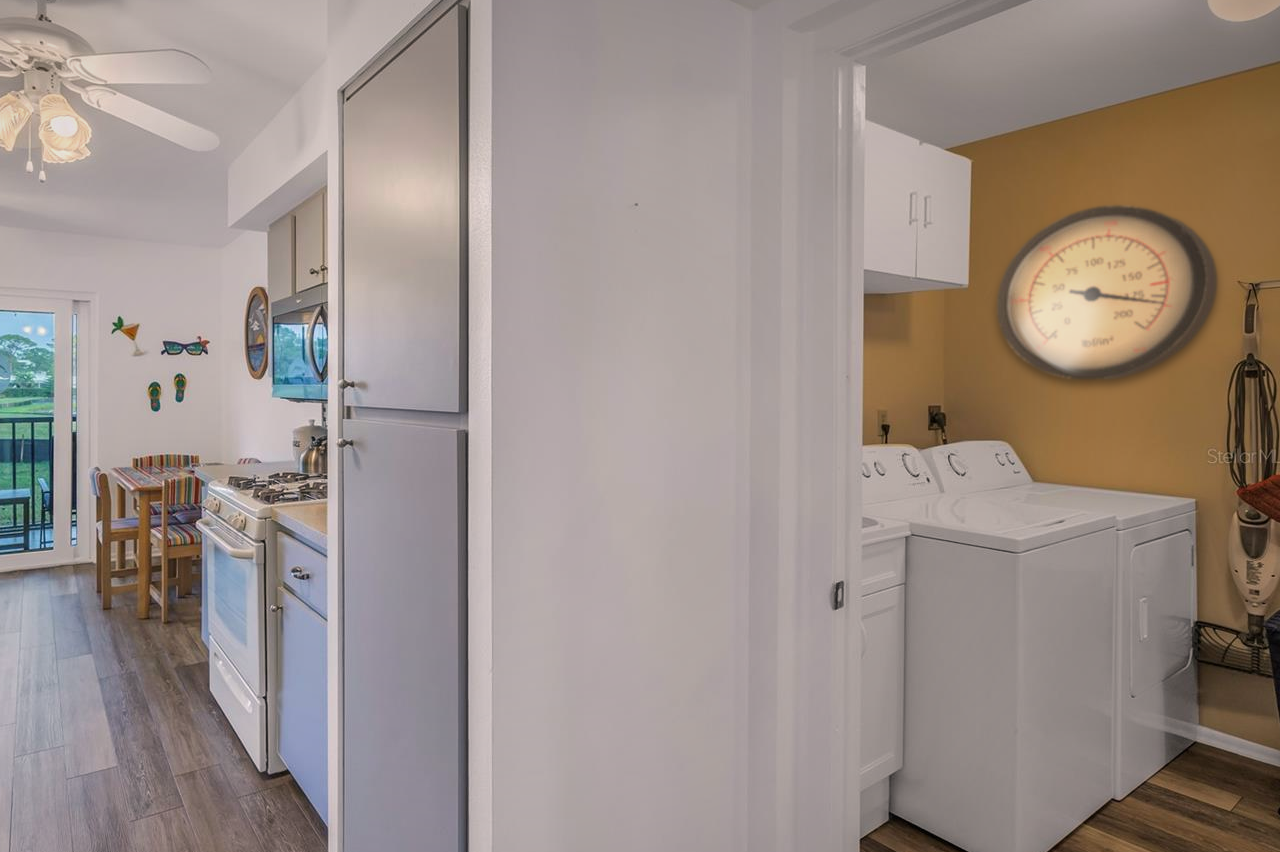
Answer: {"value": 180, "unit": "psi"}
